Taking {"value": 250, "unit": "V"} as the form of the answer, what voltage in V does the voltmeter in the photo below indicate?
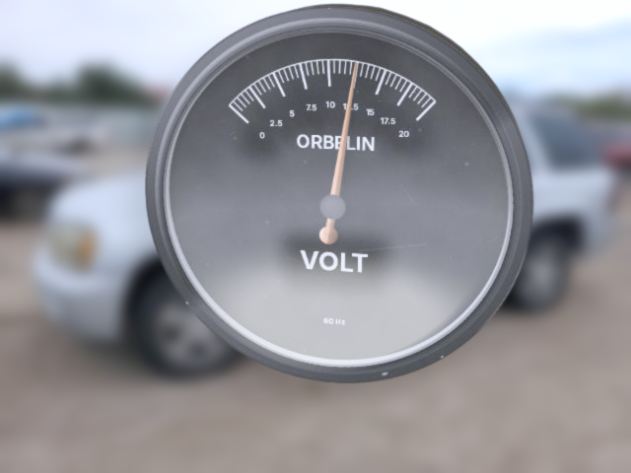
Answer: {"value": 12.5, "unit": "V"}
